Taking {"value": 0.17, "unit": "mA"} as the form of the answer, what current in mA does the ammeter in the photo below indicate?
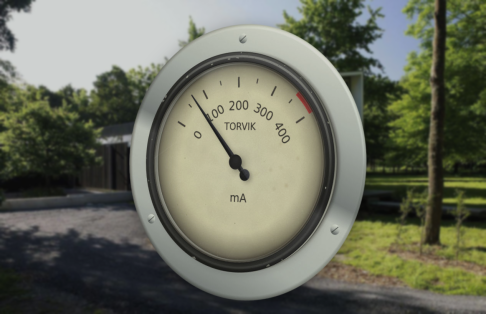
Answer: {"value": 75, "unit": "mA"}
